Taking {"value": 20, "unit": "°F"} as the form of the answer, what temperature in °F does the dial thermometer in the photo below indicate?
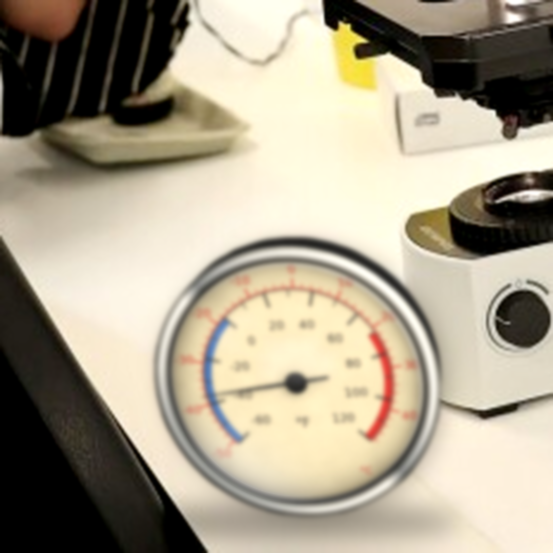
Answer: {"value": -35, "unit": "°F"}
